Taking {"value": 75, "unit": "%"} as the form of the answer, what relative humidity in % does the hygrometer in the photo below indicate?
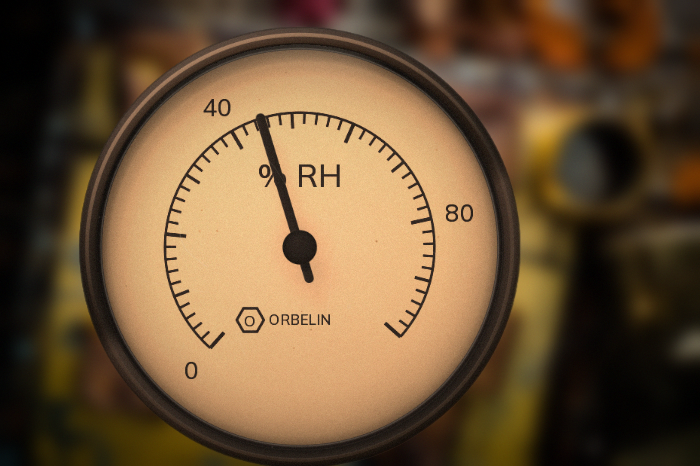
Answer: {"value": 45, "unit": "%"}
